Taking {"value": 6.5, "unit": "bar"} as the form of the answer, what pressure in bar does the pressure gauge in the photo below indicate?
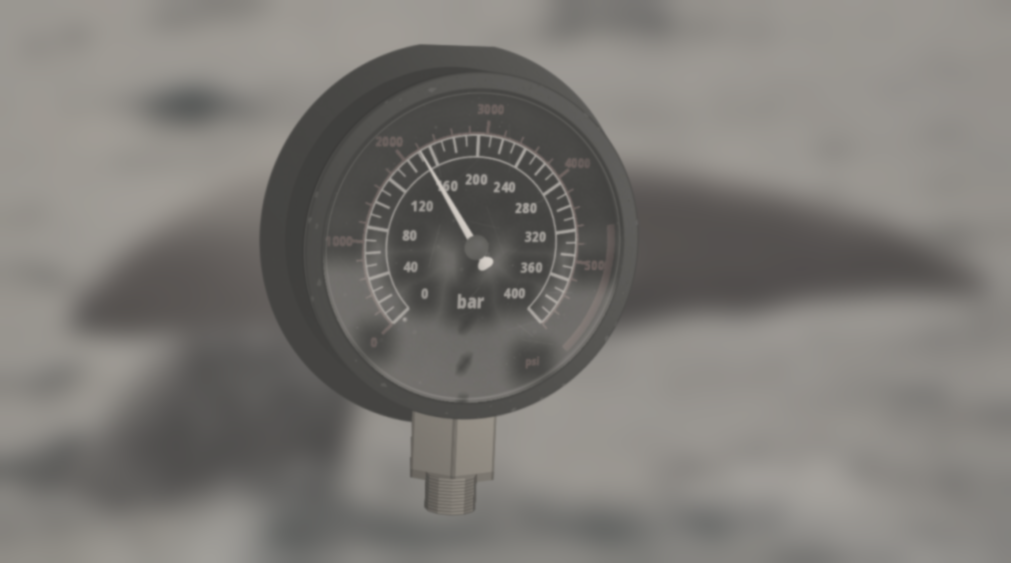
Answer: {"value": 150, "unit": "bar"}
